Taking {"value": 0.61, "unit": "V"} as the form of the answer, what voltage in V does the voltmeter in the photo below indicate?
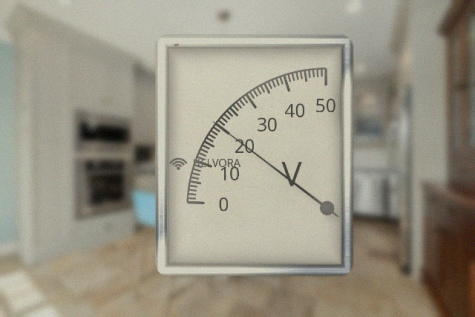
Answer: {"value": 20, "unit": "V"}
